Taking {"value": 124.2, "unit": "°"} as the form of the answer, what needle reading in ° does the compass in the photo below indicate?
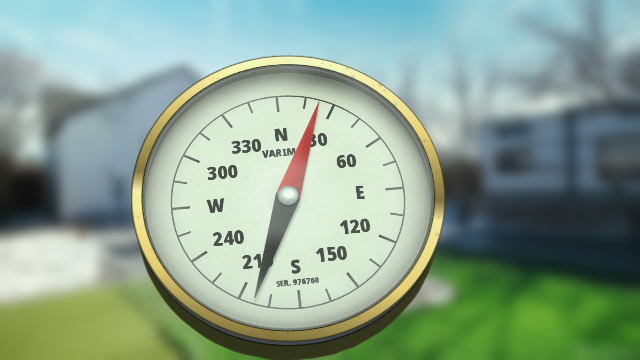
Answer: {"value": 22.5, "unit": "°"}
